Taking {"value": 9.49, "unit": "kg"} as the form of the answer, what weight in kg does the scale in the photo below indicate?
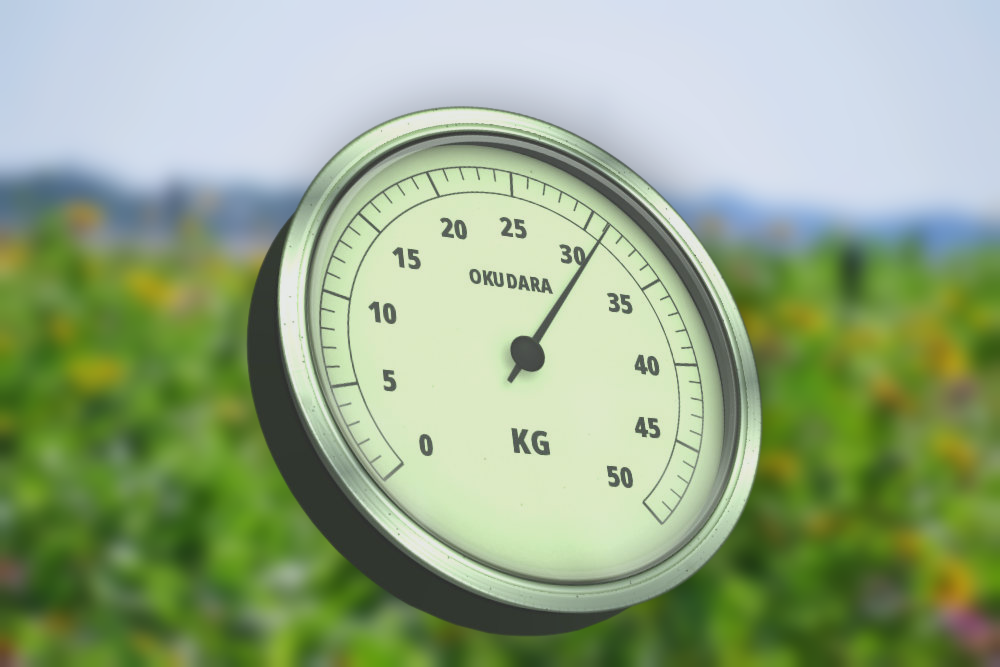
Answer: {"value": 31, "unit": "kg"}
